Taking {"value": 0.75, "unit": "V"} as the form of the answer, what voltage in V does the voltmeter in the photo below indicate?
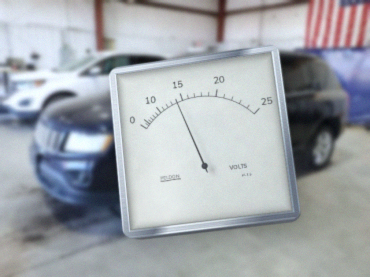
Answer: {"value": 14, "unit": "V"}
